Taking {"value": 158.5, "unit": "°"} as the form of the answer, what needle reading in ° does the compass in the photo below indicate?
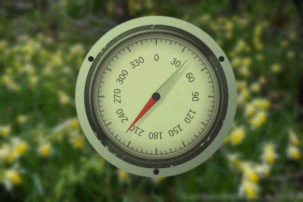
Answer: {"value": 220, "unit": "°"}
